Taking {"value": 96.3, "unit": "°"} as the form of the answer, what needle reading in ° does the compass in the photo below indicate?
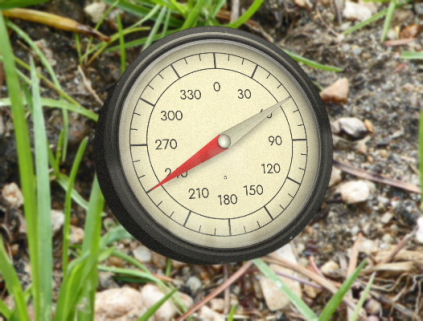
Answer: {"value": 240, "unit": "°"}
